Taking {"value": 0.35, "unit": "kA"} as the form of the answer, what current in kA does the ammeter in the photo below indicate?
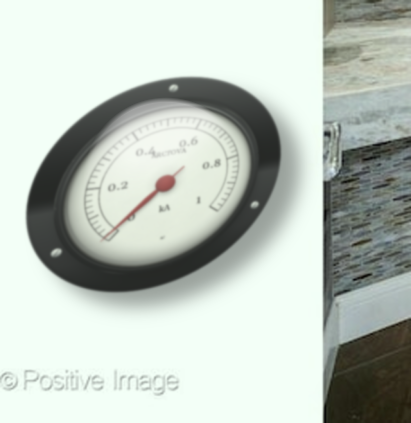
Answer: {"value": 0.02, "unit": "kA"}
